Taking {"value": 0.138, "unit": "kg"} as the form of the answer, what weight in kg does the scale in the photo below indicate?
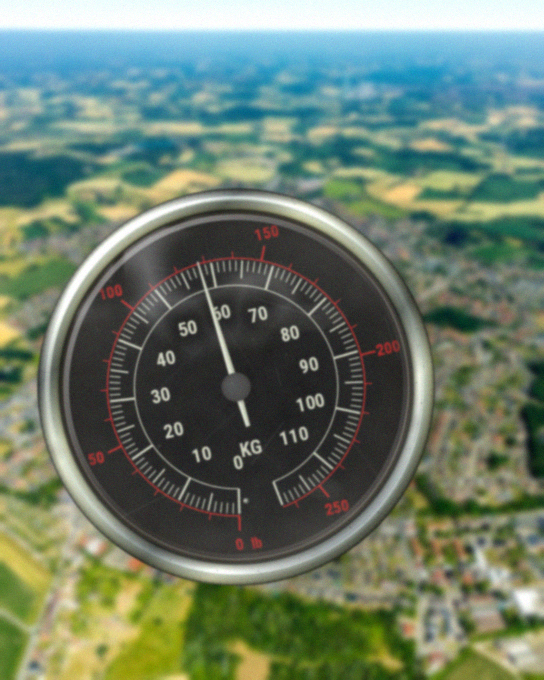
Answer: {"value": 58, "unit": "kg"}
